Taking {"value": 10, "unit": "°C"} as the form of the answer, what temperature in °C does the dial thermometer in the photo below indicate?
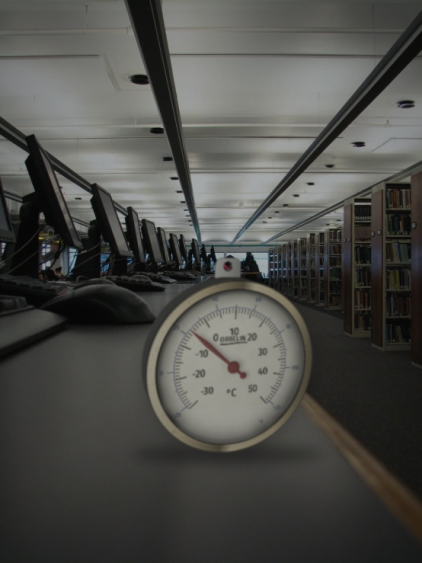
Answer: {"value": -5, "unit": "°C"}
